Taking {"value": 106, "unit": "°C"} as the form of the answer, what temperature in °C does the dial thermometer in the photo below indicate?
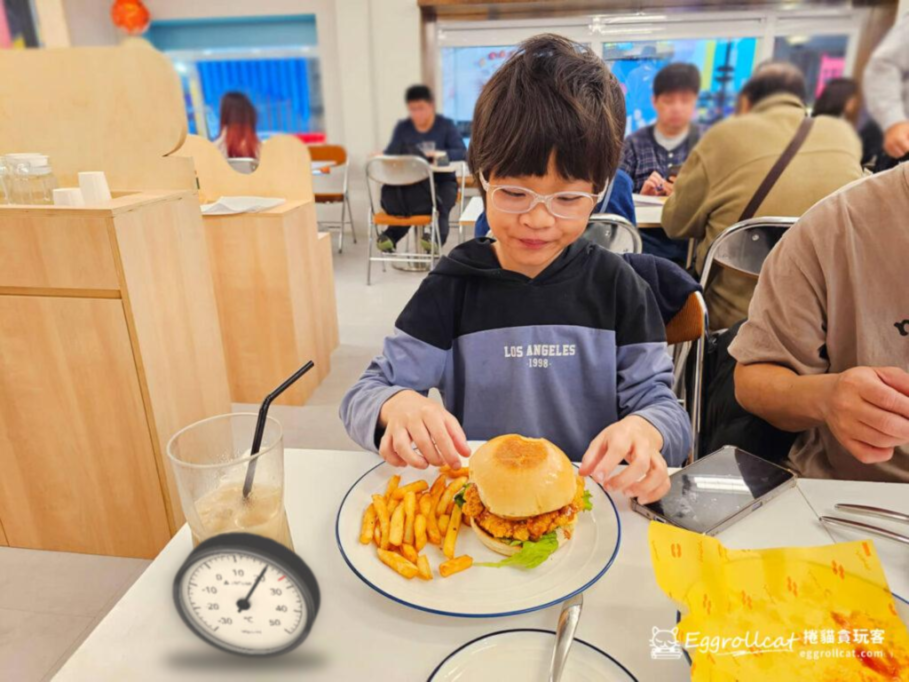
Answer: {"value": 20, "unit": "°C"}
